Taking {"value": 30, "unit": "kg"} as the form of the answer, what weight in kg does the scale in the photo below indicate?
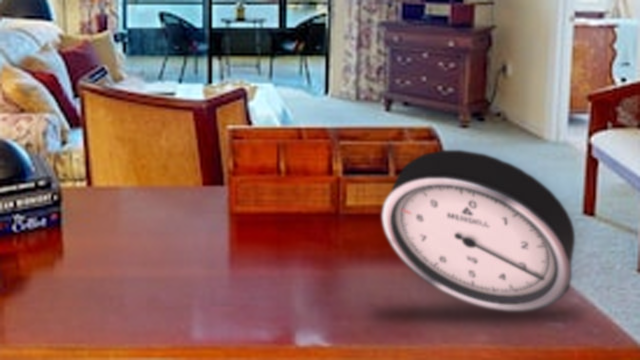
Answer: {"value": 3, "unit": "kg"}
